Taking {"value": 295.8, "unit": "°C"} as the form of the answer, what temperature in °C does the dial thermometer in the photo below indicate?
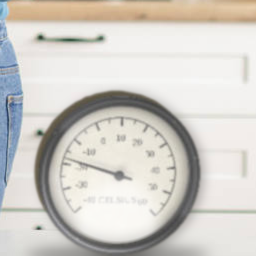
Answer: {"value": -17.5, "unit": "°C"}
